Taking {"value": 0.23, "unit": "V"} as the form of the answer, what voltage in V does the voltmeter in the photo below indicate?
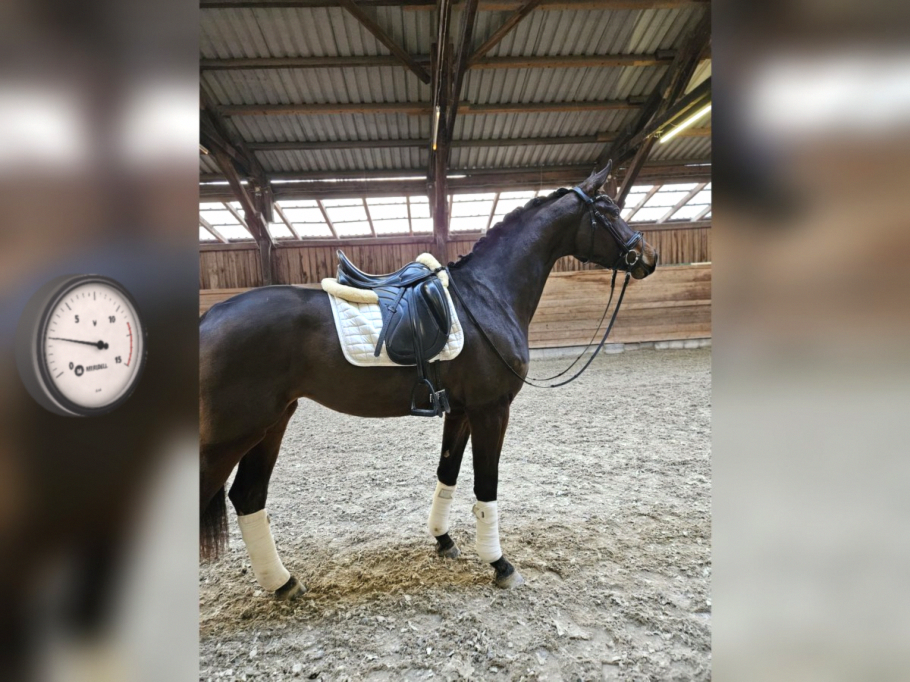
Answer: {"value": 2.5, "unit": "V"}
